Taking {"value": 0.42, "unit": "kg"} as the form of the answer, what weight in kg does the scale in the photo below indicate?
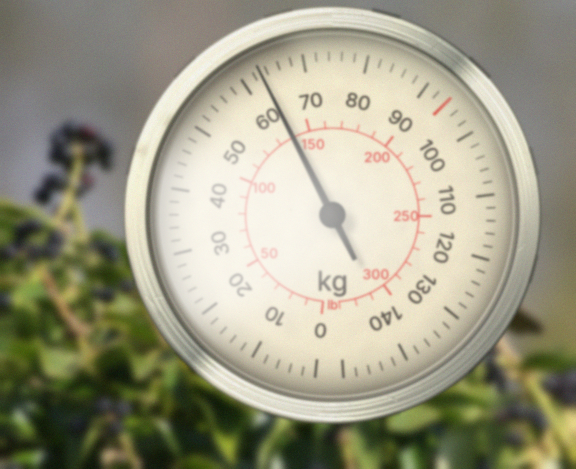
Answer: {"value": 63, "unit": "kg"}
